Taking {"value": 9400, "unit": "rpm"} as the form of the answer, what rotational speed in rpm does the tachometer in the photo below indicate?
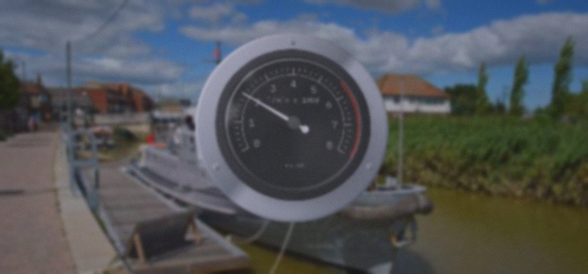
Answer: {"value": 2000, "unit": "rpm"}
